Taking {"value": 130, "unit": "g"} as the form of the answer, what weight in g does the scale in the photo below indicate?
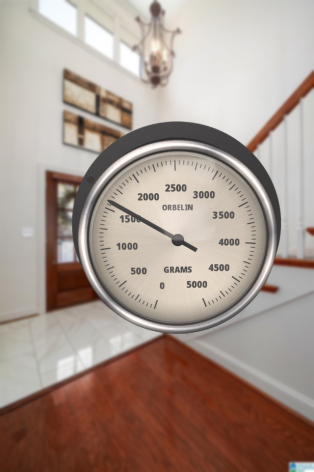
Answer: {"value": 1600, "unit": "g"}
